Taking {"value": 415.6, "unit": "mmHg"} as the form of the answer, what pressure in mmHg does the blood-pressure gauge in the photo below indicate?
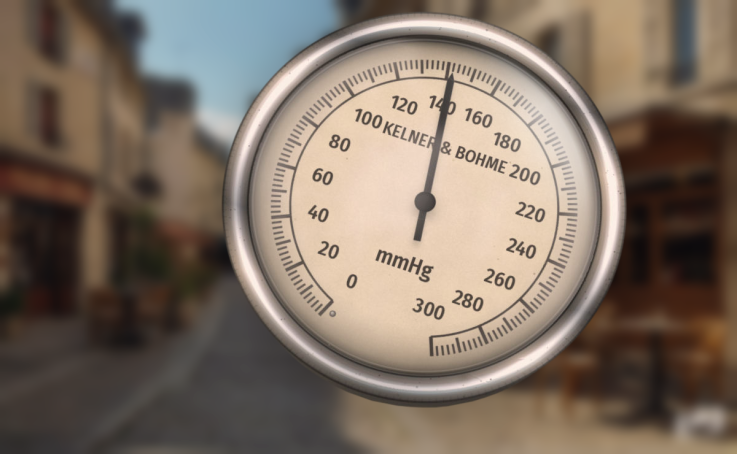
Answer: {"value": 142, "unit": "mmHg"}
